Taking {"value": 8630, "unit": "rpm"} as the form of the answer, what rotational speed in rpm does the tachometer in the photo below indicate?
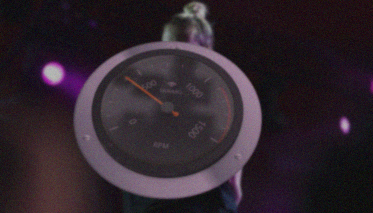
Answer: {"value": 400, "unit": "rpm"}
